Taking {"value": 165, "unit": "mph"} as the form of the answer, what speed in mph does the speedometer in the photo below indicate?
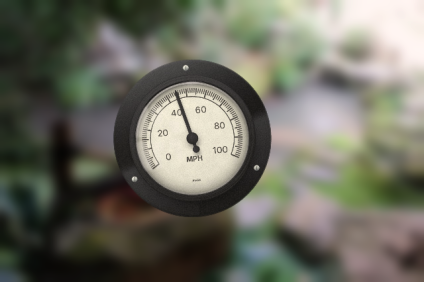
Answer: {"value": 45, "unit": "mph"}
